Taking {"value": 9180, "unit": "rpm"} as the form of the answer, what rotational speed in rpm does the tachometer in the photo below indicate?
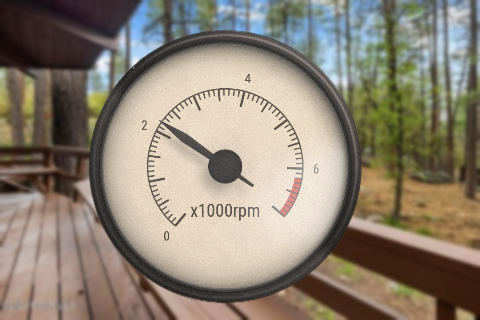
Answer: {"value": 2200, "unit": "rpm"}
